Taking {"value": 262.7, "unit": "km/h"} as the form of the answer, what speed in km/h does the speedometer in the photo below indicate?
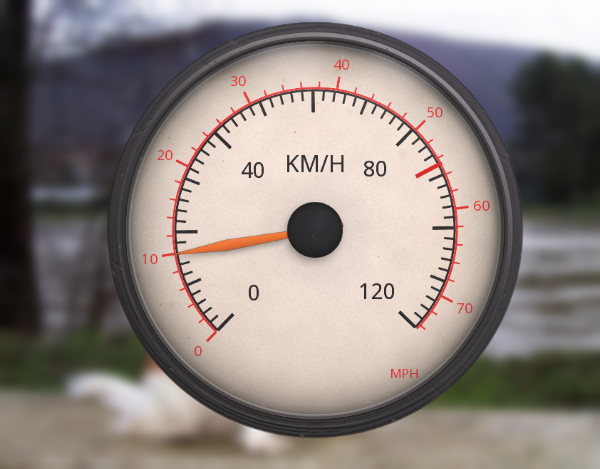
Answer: {"value": 16, "unit": "km/h"}
